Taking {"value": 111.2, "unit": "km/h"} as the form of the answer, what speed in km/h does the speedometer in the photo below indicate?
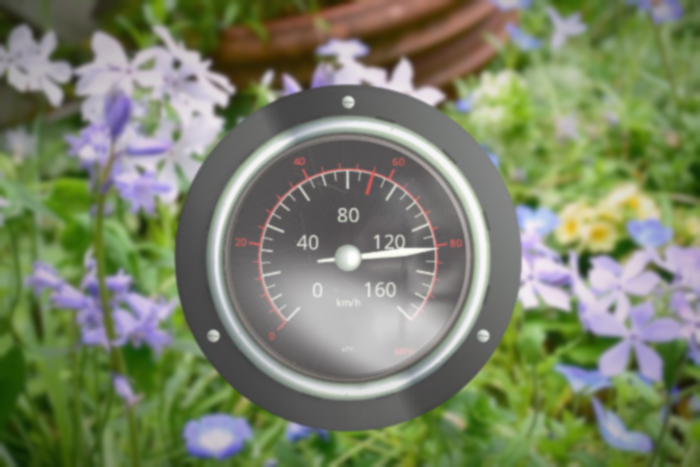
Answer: {"value": 130, "unit": "km/h"}
